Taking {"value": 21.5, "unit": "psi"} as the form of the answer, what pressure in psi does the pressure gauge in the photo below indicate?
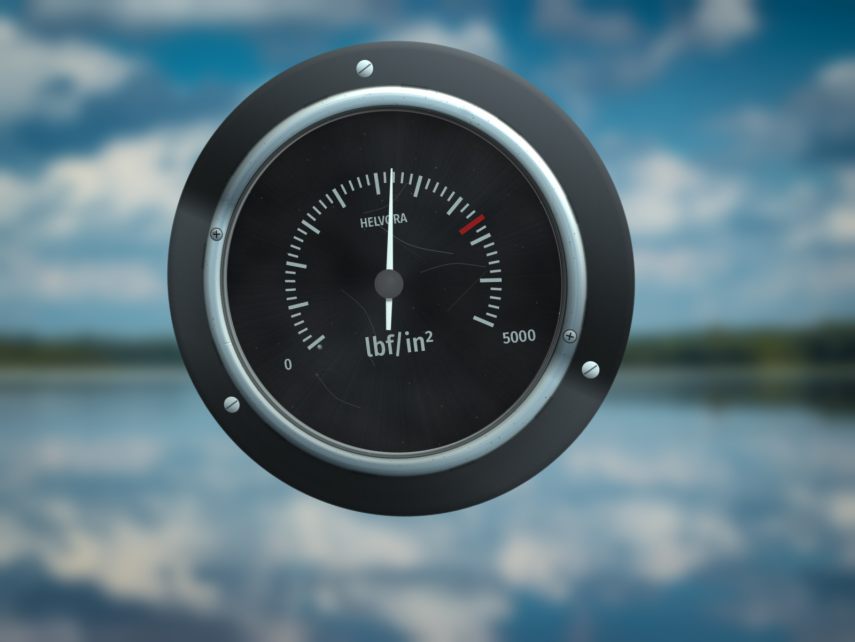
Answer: {"value": 2700, "unit": "psi"}
